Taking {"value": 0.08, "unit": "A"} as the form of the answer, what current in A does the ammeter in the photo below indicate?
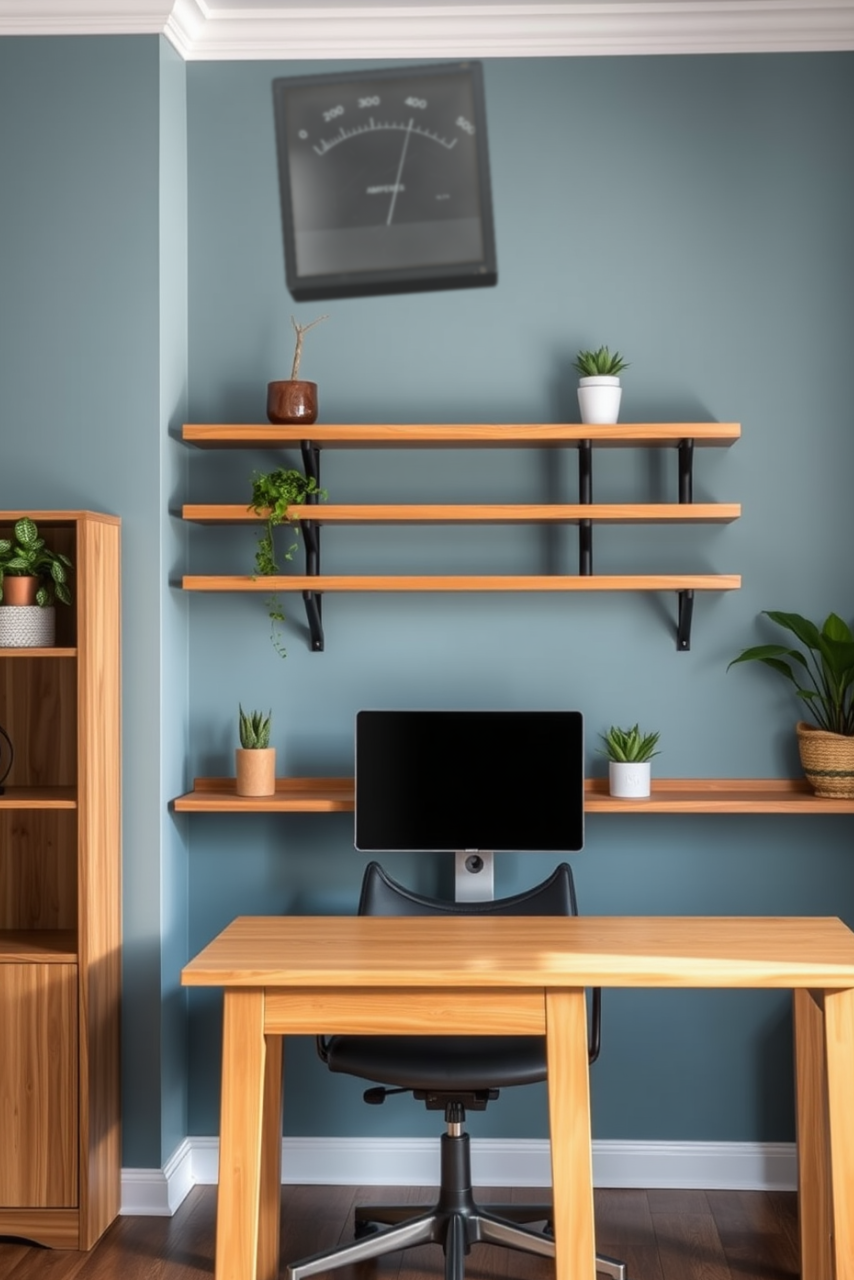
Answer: {"value": 400, "unit": "A"}
